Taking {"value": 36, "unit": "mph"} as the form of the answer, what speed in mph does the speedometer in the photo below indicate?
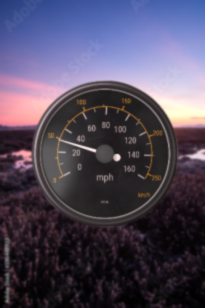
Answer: {"value": 30, "unit": "mph"}
